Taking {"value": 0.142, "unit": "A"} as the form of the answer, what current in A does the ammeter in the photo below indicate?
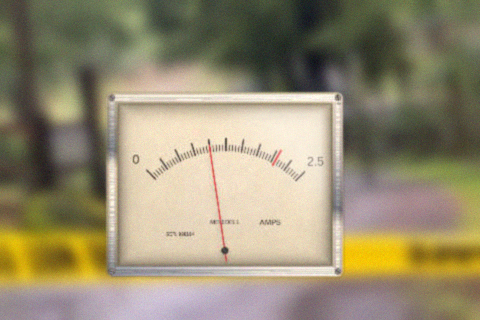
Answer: {"value": 1, "unit": "A"}
